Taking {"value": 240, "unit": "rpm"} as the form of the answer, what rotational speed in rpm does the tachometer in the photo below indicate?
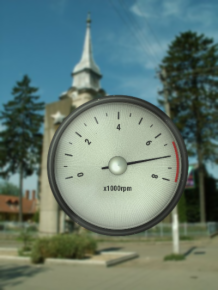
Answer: {"value": 7000, "unit": "rpm"}
